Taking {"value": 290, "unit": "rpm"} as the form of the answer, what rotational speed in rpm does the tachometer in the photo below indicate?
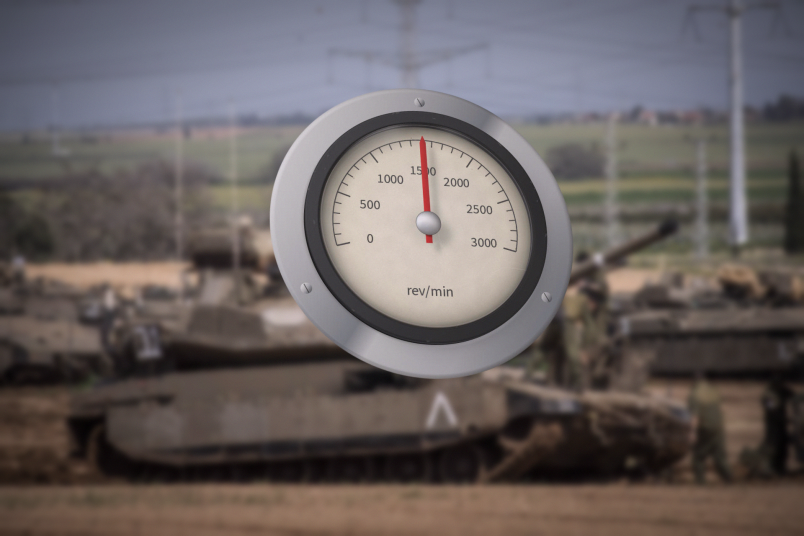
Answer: {"value": 1500, "unit": "rpm"}
